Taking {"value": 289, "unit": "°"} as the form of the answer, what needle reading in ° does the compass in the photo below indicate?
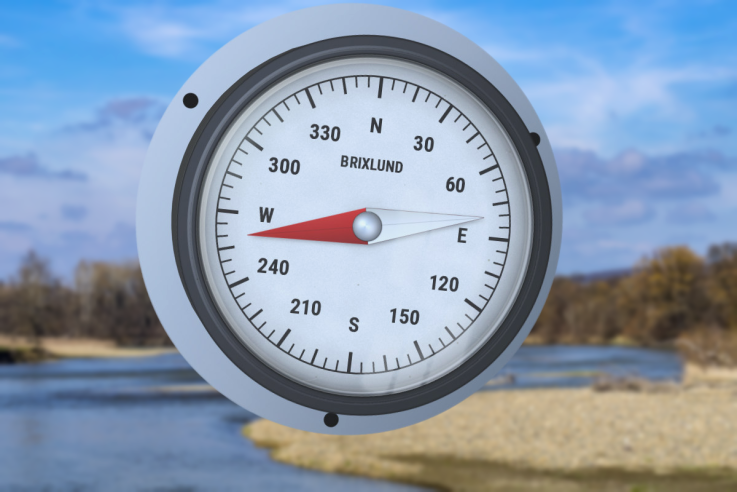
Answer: {"value": 260, "unit": "°"}
